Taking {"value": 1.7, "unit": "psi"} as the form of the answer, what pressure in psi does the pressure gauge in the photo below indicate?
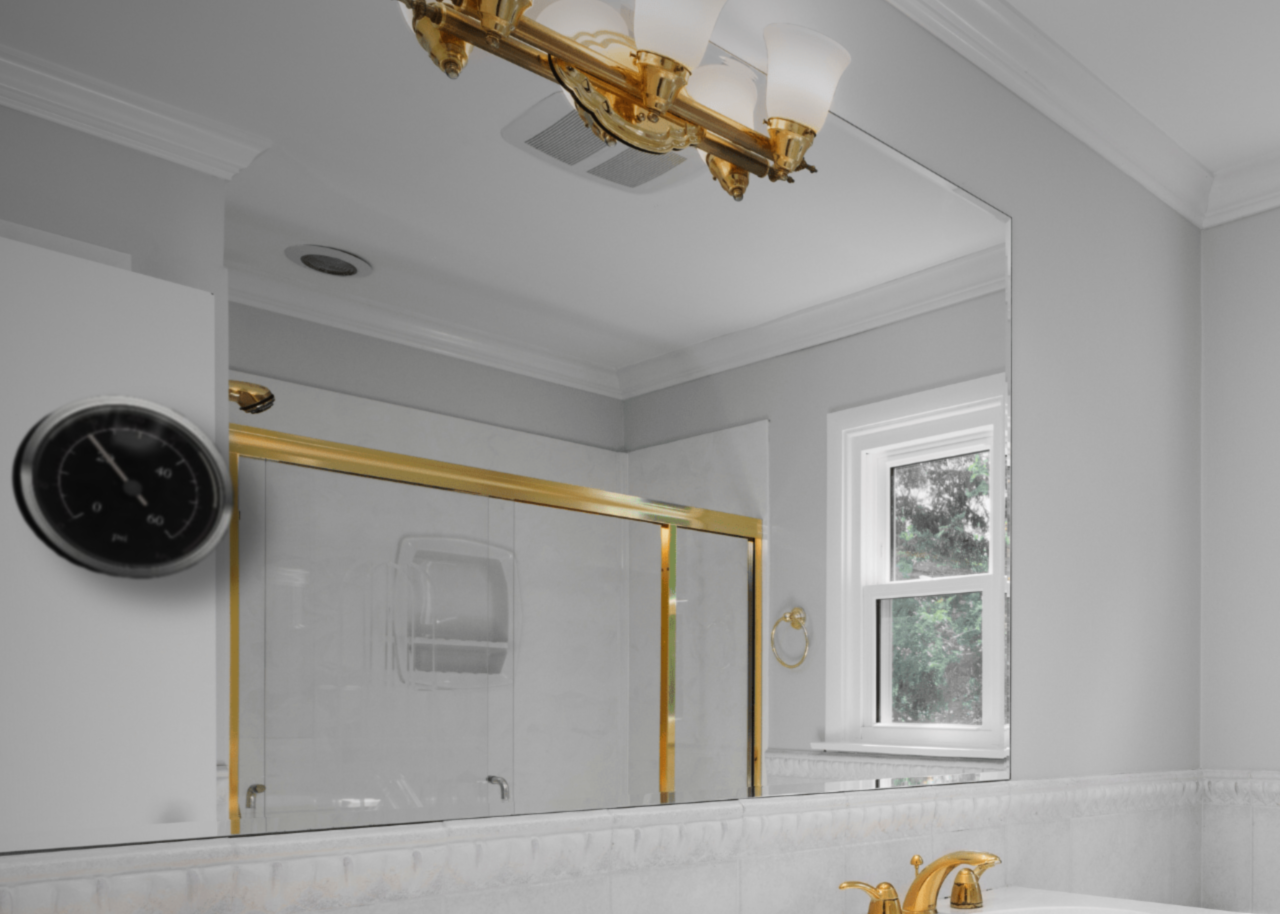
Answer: {"value": 20, "unit": "psi"}
